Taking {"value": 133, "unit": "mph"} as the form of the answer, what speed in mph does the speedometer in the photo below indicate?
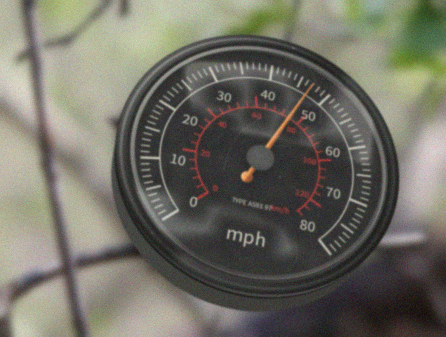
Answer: {"value": 47, "unit": "mph"}
